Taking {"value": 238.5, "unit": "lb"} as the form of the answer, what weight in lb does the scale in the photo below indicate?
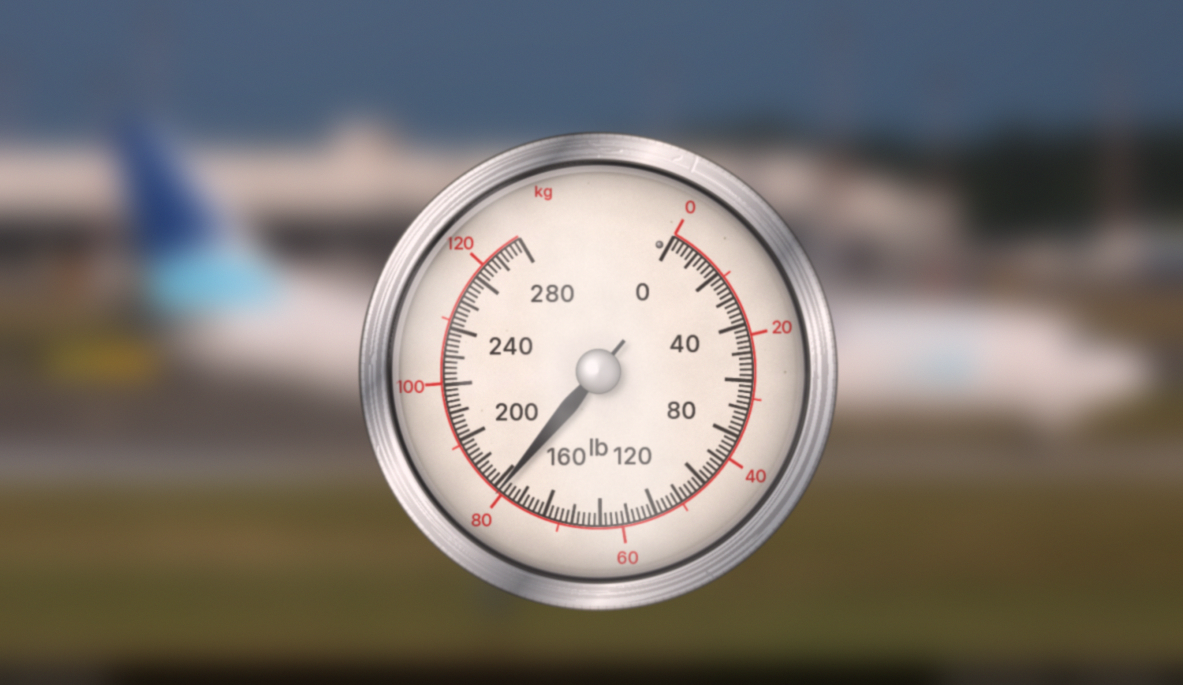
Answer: {"value": 178, "unit": "lb"}
